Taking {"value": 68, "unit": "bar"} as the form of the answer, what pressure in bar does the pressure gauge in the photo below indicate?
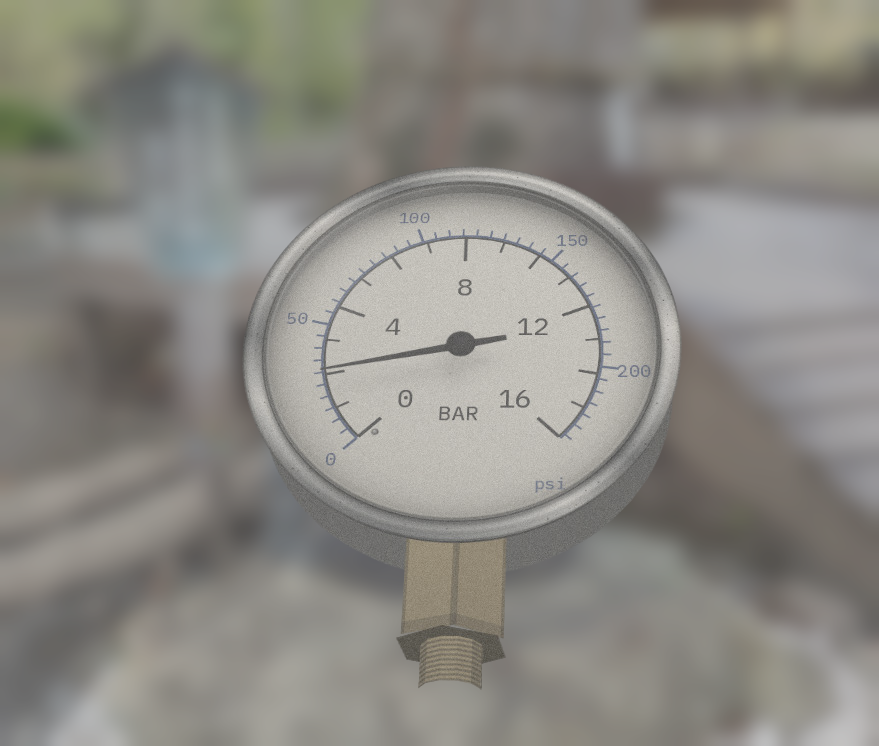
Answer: {"value": 2, "unit": "bar"}
